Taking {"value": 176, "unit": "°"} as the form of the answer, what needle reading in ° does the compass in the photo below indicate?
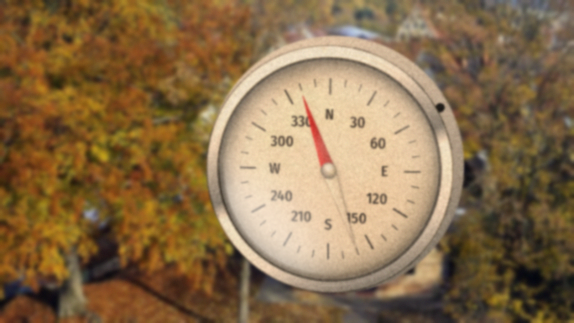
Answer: {"value": 340, "unit": "°"}
